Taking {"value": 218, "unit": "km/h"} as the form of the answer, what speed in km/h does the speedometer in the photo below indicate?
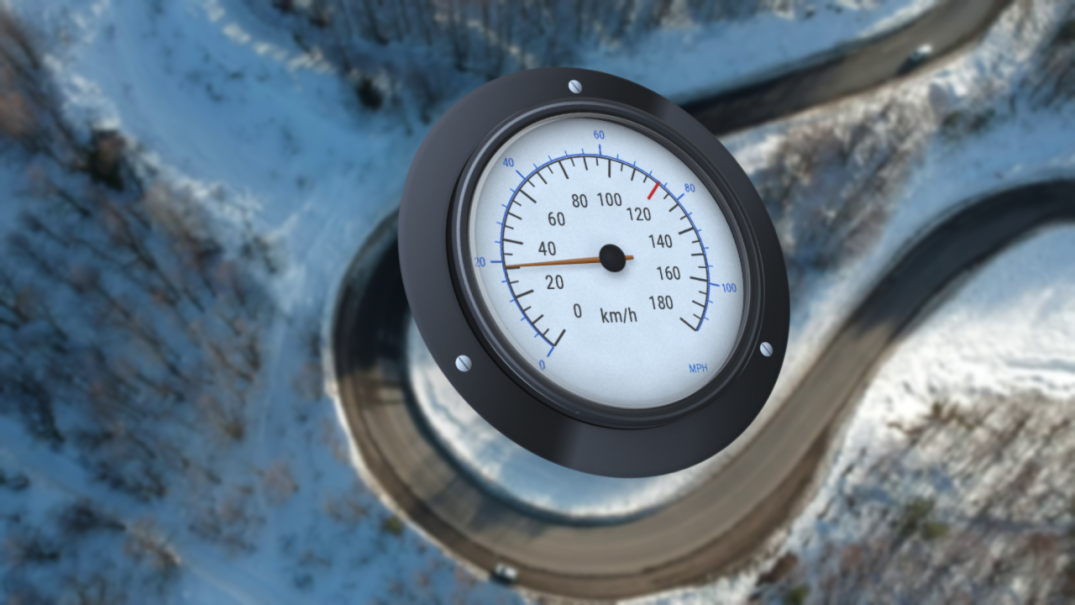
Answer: {"value": 30, "unit": "km/h"}
